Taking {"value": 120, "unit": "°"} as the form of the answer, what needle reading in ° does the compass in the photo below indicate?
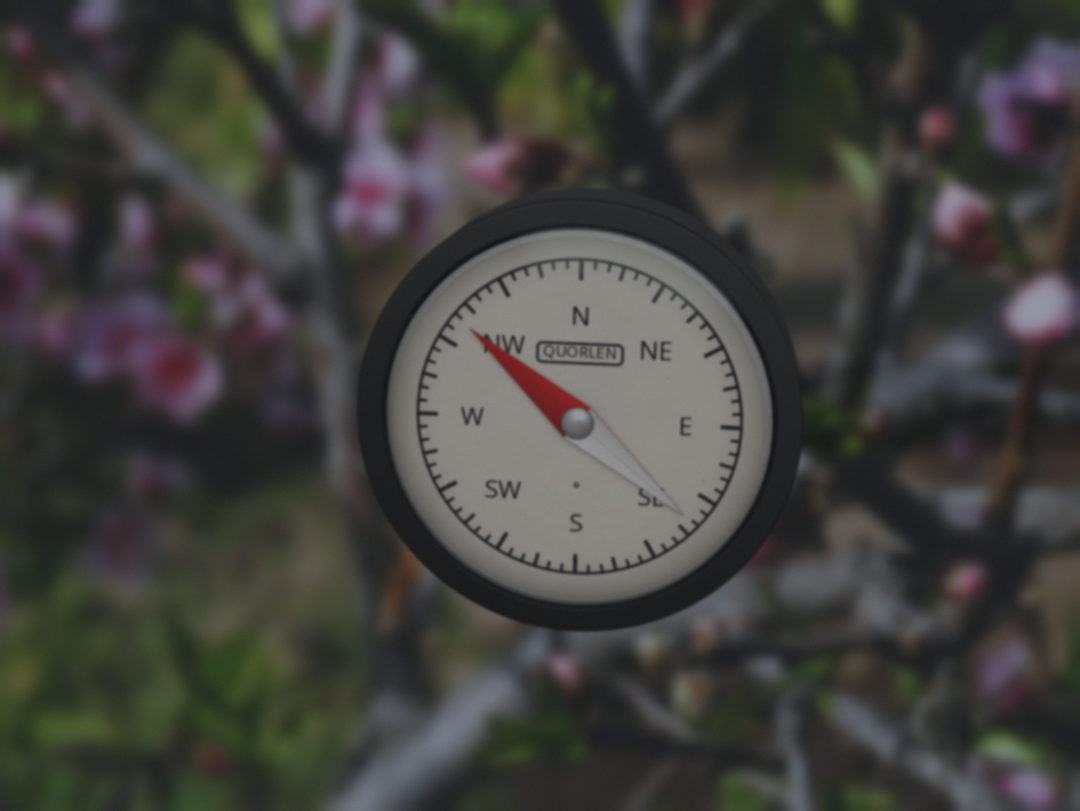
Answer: {"value": 310, "unit": "°"}
